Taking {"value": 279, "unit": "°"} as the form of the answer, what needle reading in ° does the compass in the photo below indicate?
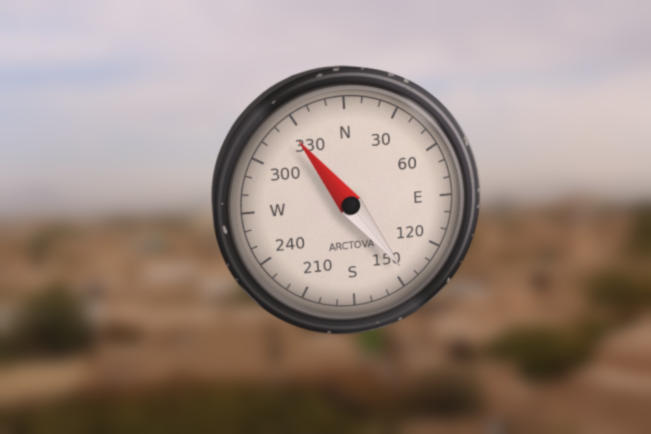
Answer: {"value": 325, "unit": "°"}
